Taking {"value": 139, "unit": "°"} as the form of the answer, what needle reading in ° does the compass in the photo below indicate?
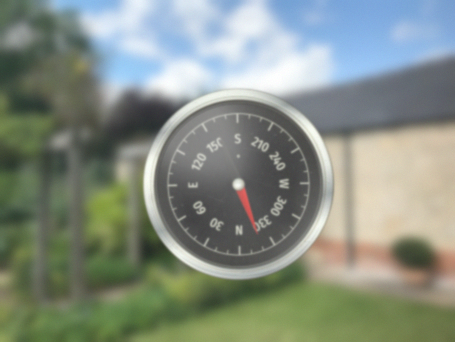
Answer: {"value": 340, "unit": "°"}
